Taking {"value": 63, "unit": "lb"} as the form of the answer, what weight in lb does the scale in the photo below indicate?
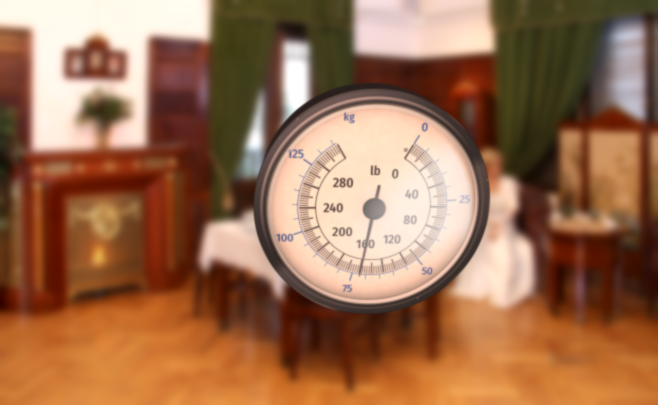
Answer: {"value": 160, "unit": "lb"}
